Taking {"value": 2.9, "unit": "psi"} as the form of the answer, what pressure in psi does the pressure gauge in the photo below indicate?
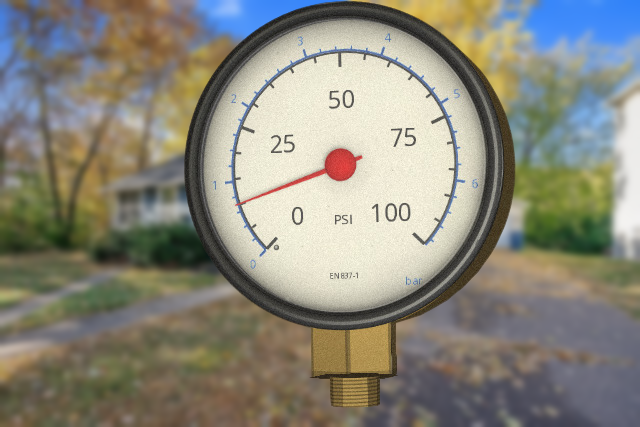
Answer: {"value": 10, "unit": "psi"}
